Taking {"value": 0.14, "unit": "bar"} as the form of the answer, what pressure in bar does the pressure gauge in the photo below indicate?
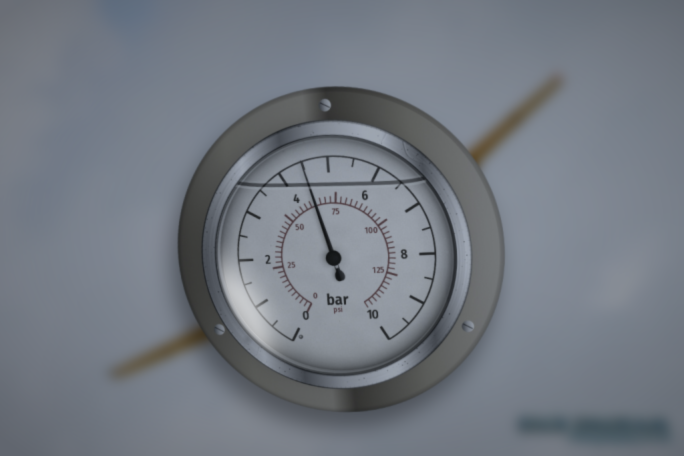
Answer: {"value": 4.5, "unit": "bar"}
